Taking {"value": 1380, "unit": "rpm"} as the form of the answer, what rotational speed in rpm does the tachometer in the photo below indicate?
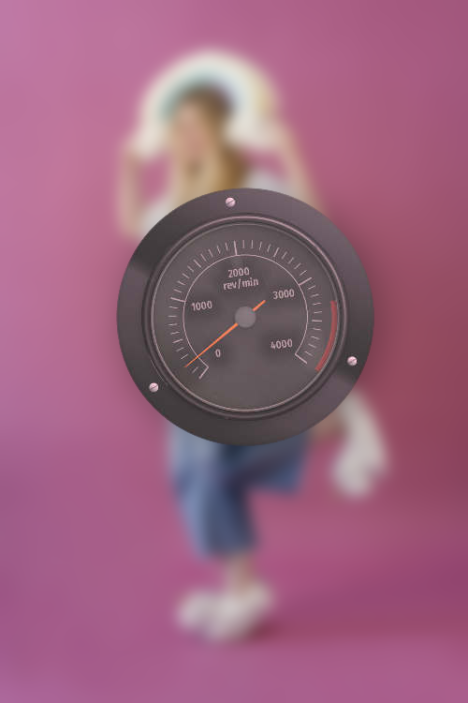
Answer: {"value": 200, "unit": "rpm"}
